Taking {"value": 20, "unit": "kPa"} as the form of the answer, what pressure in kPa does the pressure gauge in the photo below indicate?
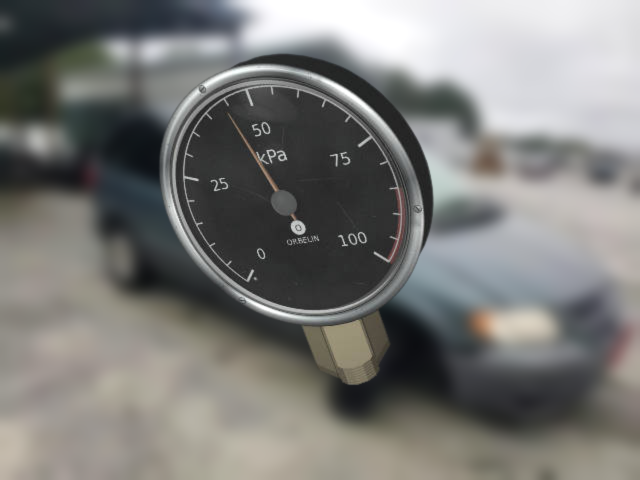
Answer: {"value": 45, "unit": "kPa"}
